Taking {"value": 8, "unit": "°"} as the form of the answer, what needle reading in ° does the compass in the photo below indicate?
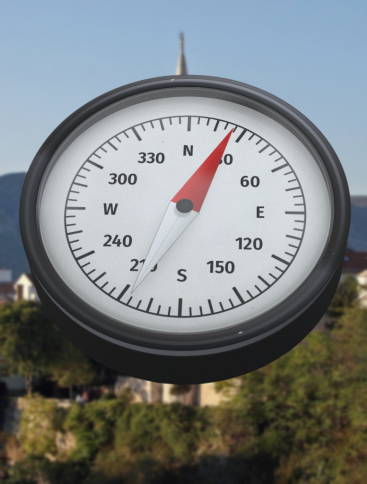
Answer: {"value": 25, "unit": "°"}
